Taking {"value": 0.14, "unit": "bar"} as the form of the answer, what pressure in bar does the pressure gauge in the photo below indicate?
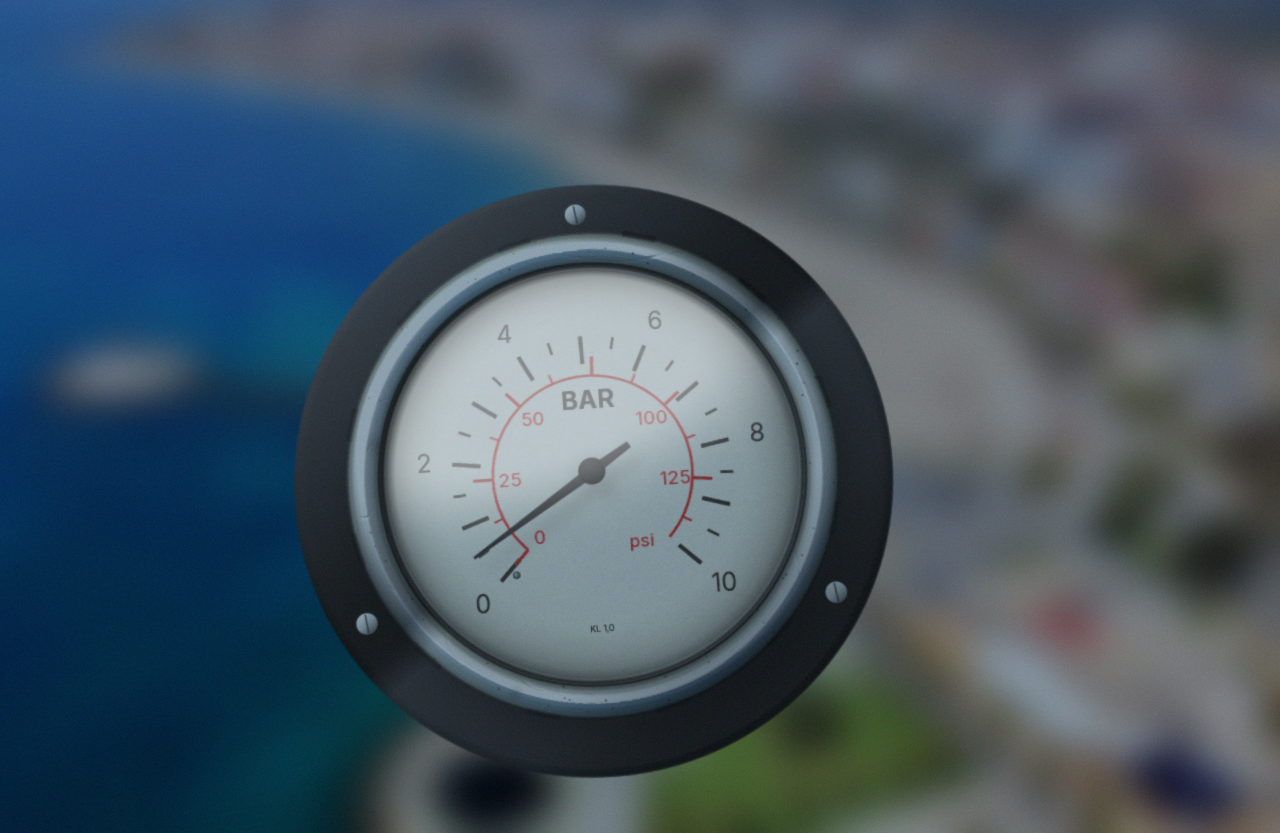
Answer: {"value": 0.5, "unit": "bar"}
